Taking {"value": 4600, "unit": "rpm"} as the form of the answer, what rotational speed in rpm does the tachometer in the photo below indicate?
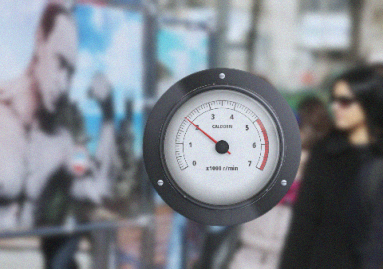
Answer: {"value": 2000, "unit": "rpm"}
